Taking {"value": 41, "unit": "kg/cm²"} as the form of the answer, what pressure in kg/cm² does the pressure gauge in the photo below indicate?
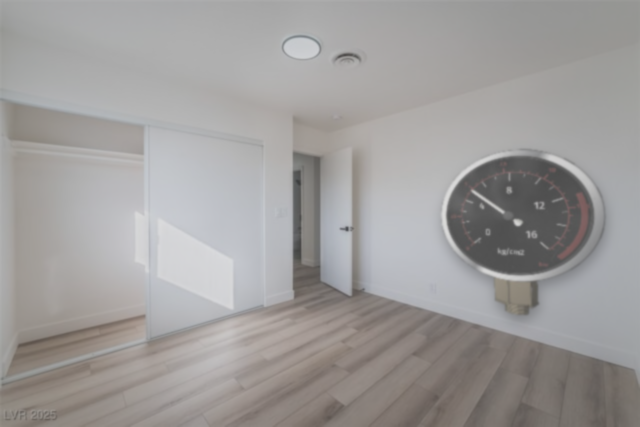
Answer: {"value": 5, "unit": "kg/cm²"}
